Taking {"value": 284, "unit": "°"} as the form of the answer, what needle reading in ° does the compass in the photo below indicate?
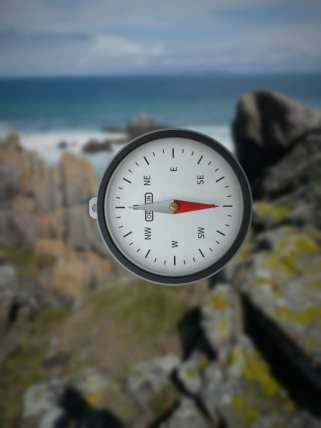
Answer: {"value": 180, "unit": "°"}
